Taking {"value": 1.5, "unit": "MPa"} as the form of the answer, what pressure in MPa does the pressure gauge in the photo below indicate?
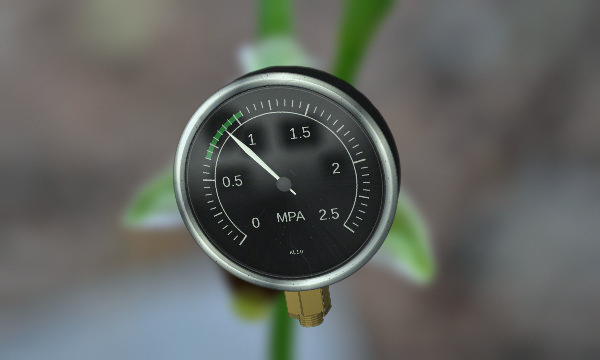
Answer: {"value": 0.9, "unit": "MPa"}
